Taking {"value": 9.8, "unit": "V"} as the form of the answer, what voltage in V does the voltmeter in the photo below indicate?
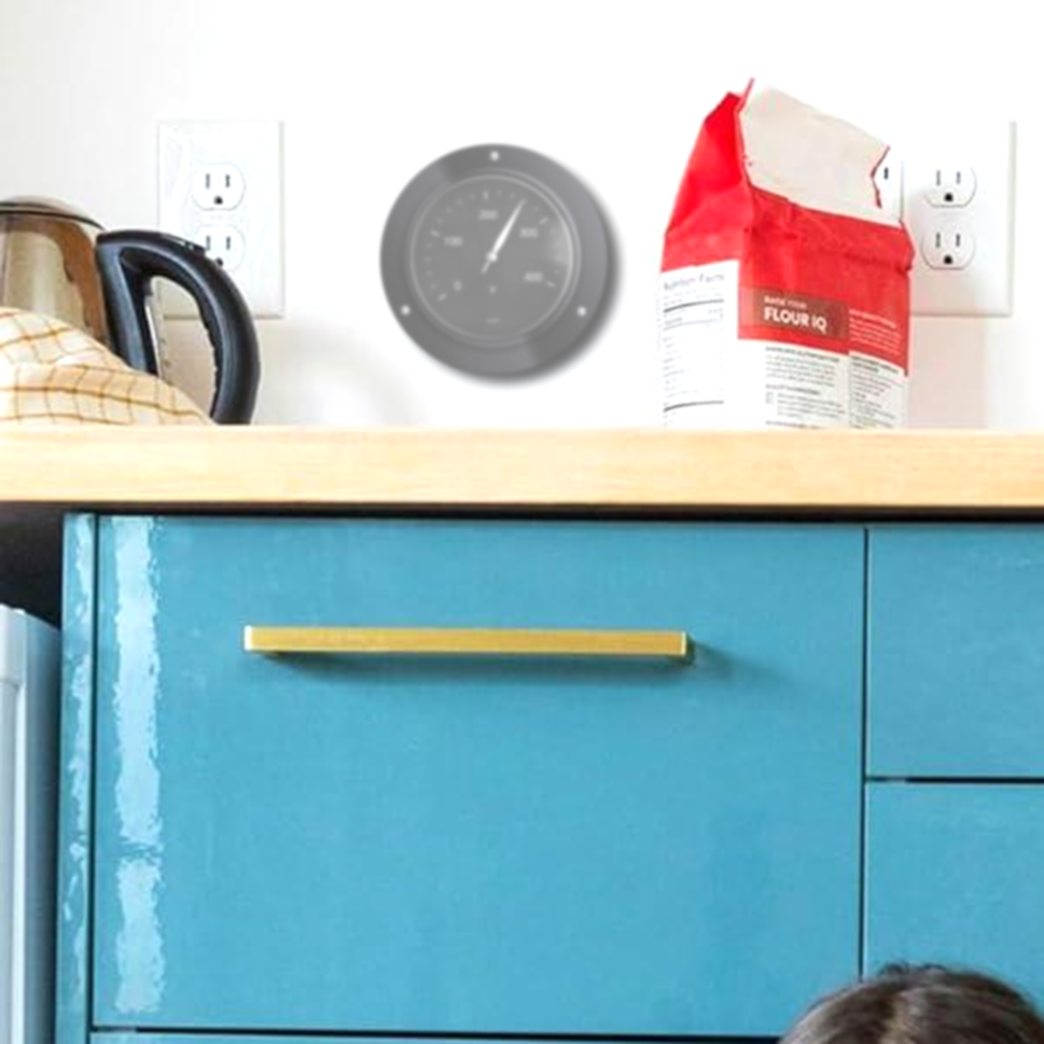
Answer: {"value": 260, "unit": "V"}
